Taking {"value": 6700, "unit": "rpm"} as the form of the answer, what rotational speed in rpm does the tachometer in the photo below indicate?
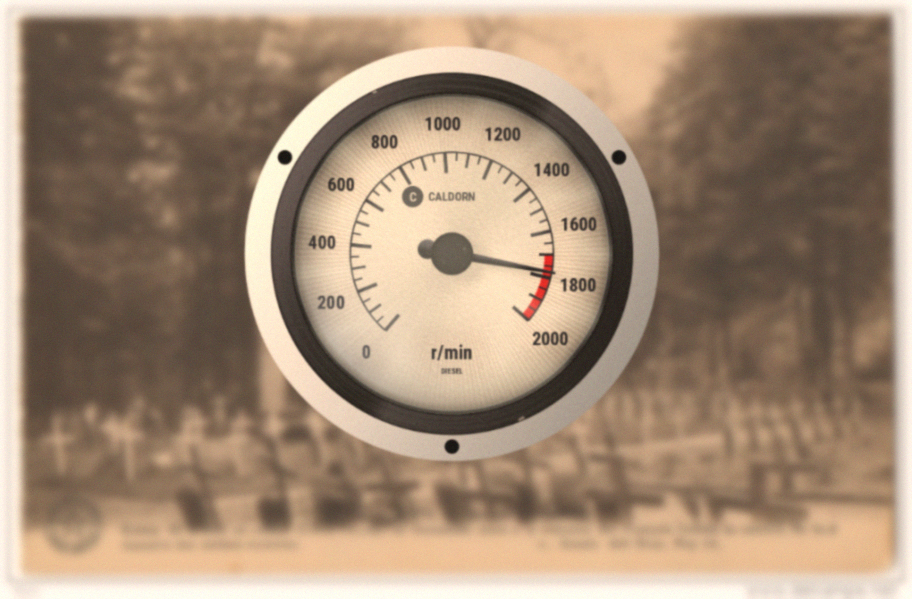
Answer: {"value": 1775, "unit": "rpm"}
